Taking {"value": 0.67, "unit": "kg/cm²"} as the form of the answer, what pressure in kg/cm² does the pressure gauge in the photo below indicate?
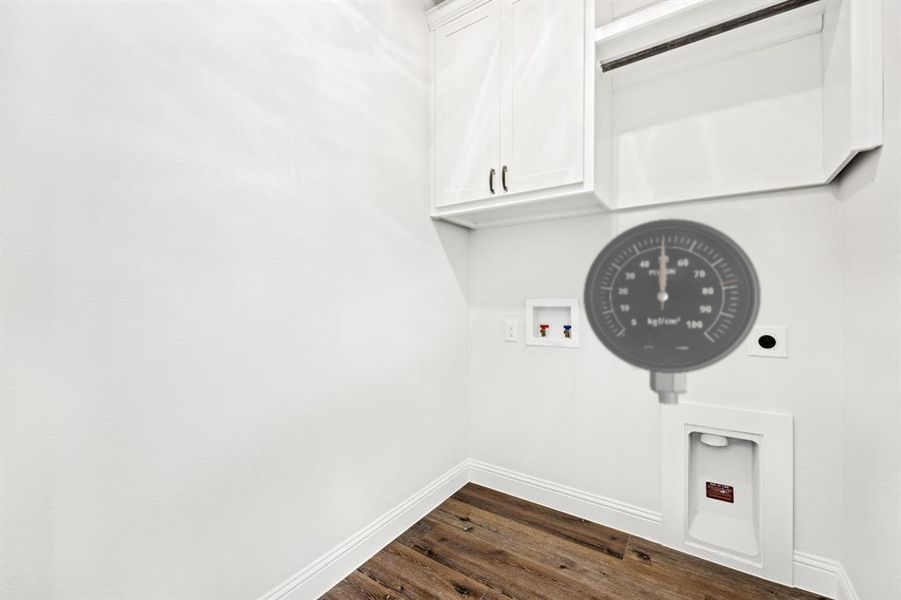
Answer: {"value": 50, "unit": "kg/cm²"}
